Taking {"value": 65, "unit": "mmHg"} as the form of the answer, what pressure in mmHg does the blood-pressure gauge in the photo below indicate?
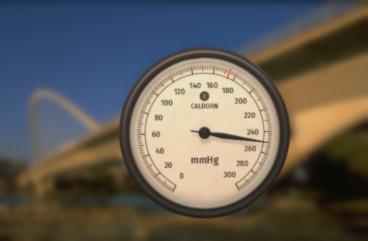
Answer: {"value": 250, "unit": "mmHg"}
